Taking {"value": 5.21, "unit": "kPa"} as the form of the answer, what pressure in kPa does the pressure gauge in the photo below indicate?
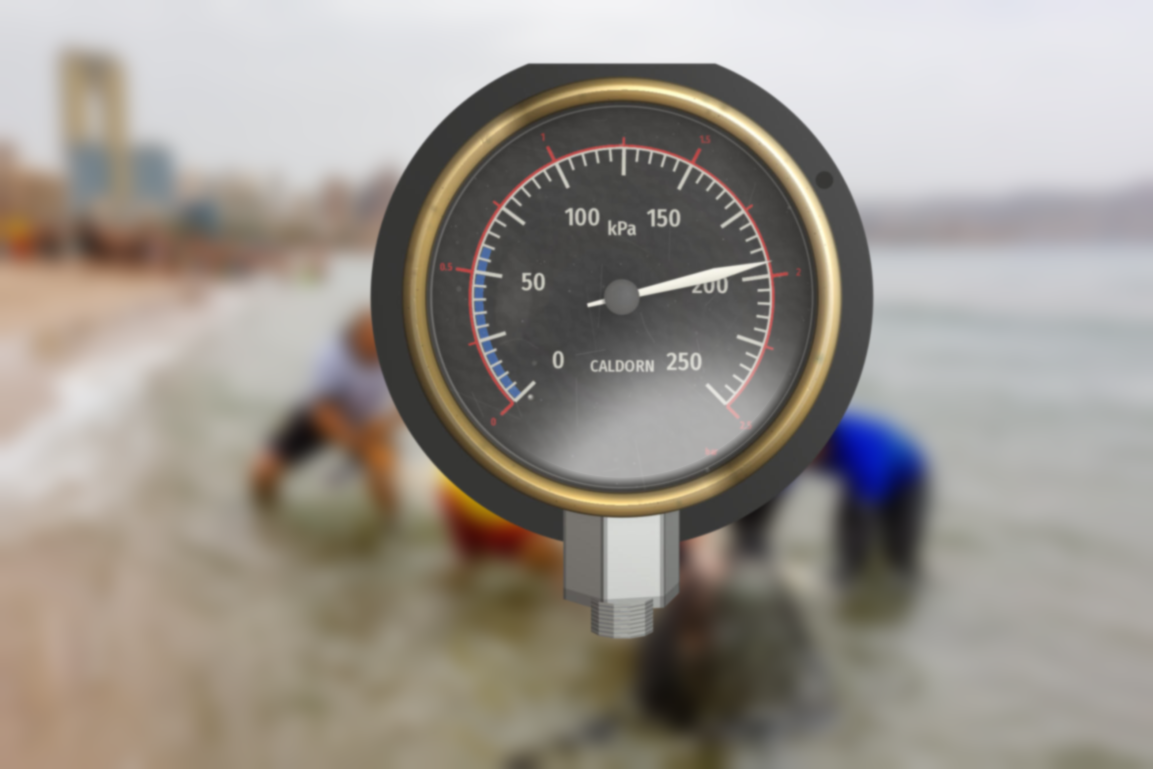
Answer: {"value": 195, "unit": "kPa"}
